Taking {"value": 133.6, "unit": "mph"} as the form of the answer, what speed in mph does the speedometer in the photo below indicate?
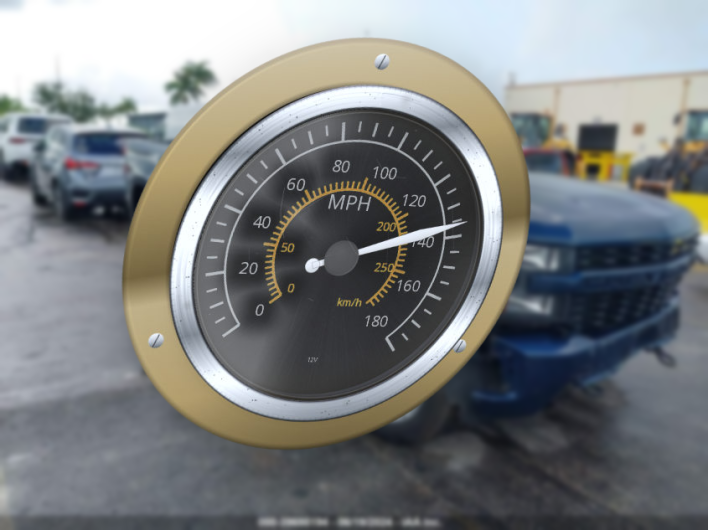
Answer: {"value": 135, "unit": "mph"}
